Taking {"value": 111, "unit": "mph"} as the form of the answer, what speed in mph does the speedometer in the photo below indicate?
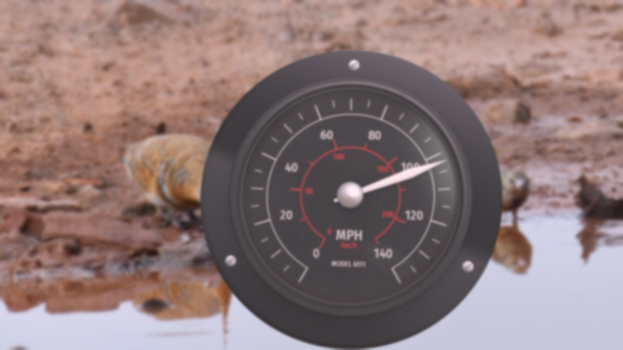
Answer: {"value": 102.5, "unit": "mph"}
